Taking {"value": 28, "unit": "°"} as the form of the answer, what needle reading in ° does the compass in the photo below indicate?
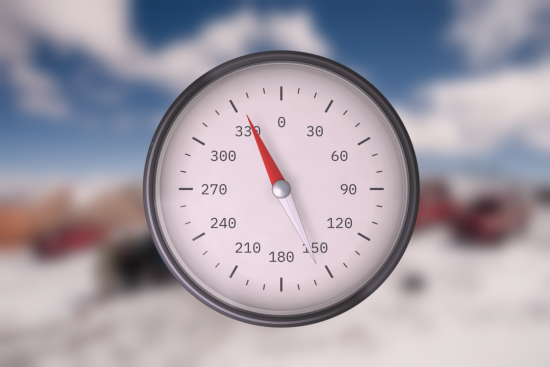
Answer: {"value": 335, "unit": "°"}
